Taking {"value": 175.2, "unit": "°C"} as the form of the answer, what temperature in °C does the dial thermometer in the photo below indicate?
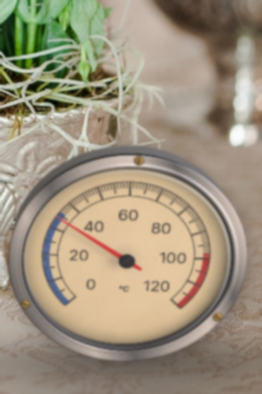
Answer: {"value": 35, "unit": "°C"}
